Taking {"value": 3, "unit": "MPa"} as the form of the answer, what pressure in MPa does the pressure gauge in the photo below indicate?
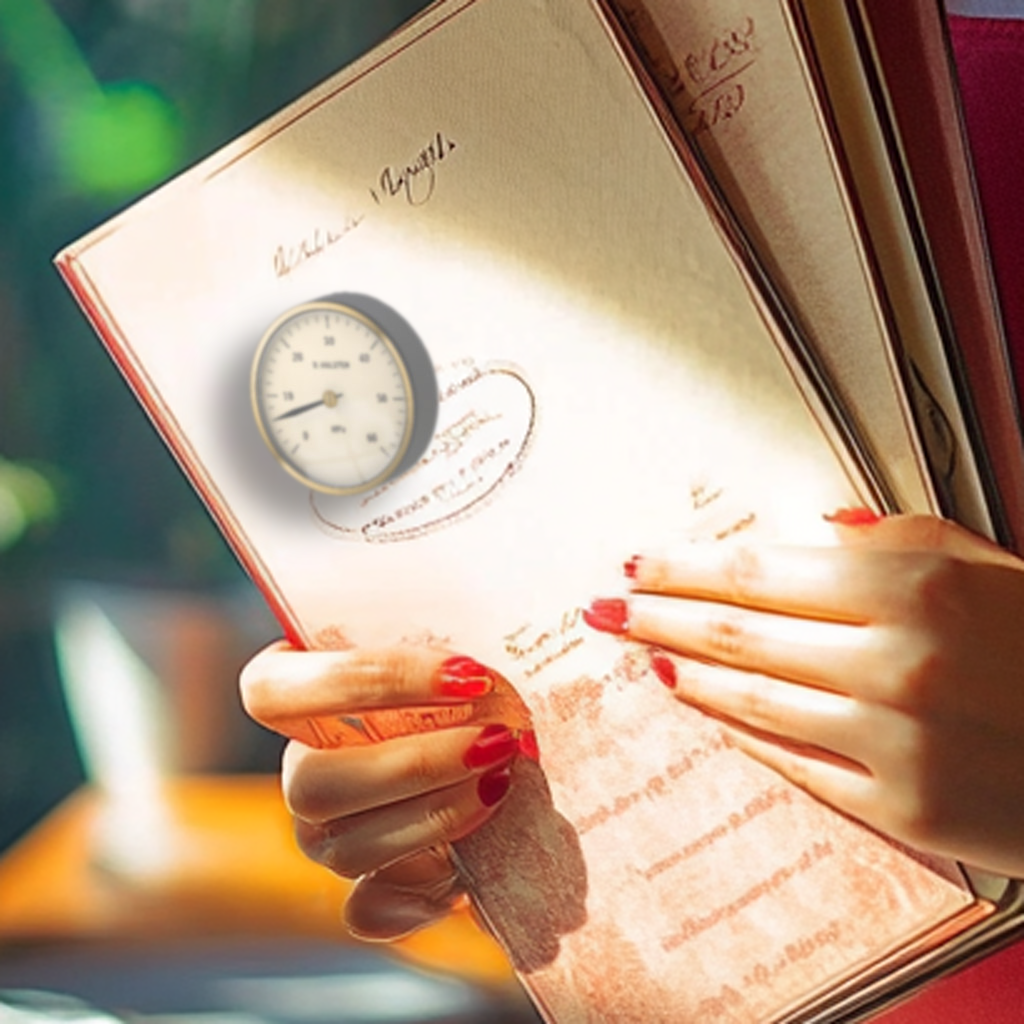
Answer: {"value": 6, "unit": "MPa"}
